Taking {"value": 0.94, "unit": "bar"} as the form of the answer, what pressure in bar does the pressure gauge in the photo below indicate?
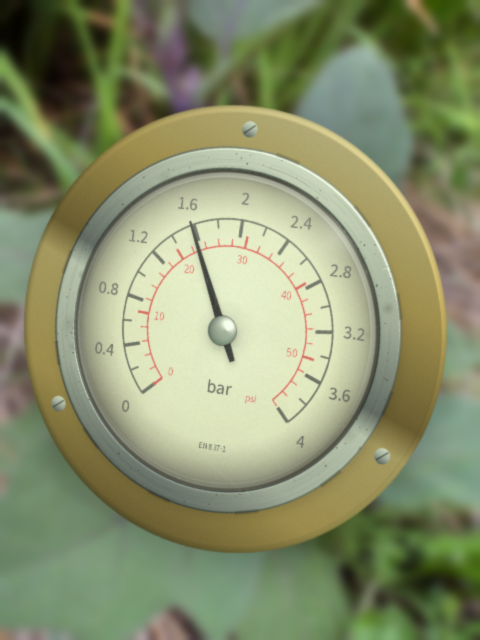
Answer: {"value": 1.6, "unit": "bar"}
